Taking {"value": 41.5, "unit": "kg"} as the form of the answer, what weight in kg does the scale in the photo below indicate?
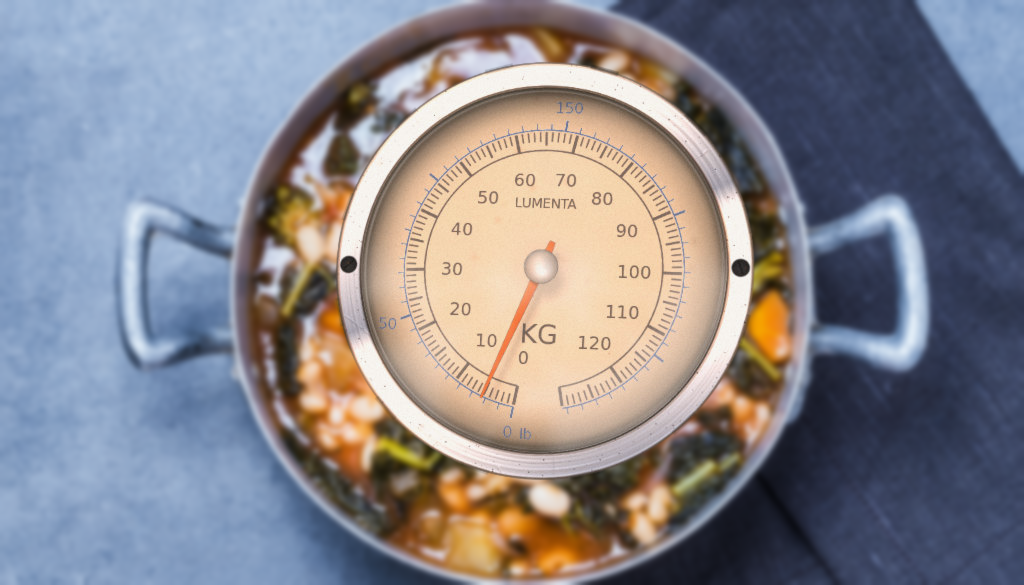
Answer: {"value": 5, "unit": "kg"}
